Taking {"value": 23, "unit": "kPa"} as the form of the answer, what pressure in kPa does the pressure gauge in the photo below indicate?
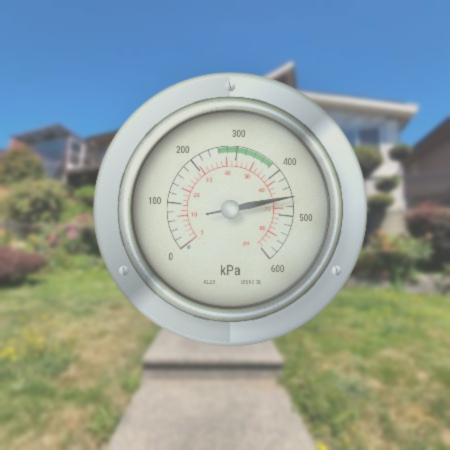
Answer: {"value": 460, "unit": "kPa"}
